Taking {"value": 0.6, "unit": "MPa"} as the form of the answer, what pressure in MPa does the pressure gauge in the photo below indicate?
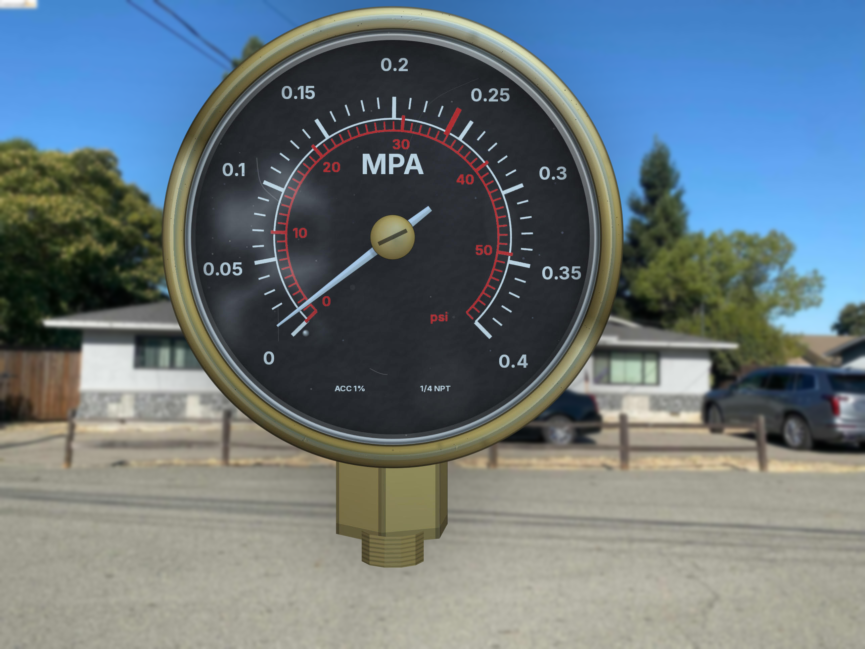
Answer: {"value": 0.01, "unit": "MPa"}
